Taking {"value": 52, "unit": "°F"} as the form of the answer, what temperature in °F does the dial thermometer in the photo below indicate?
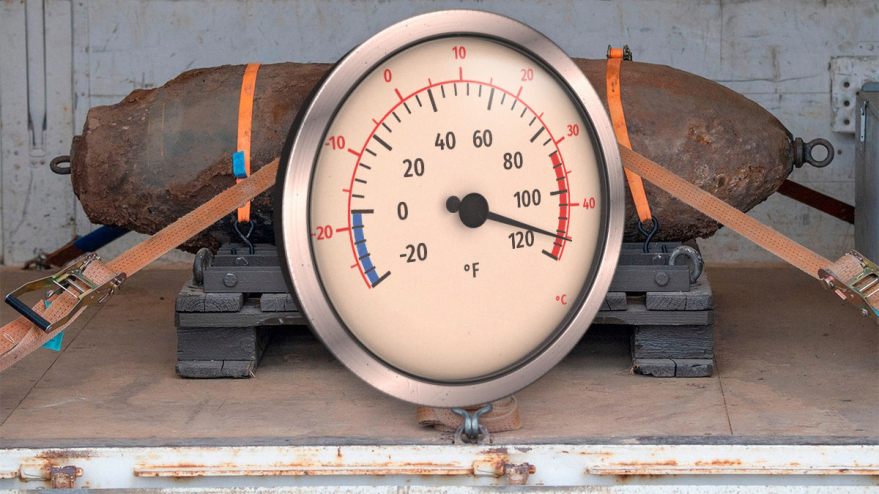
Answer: {"value": 114, "unit": "°F"}
